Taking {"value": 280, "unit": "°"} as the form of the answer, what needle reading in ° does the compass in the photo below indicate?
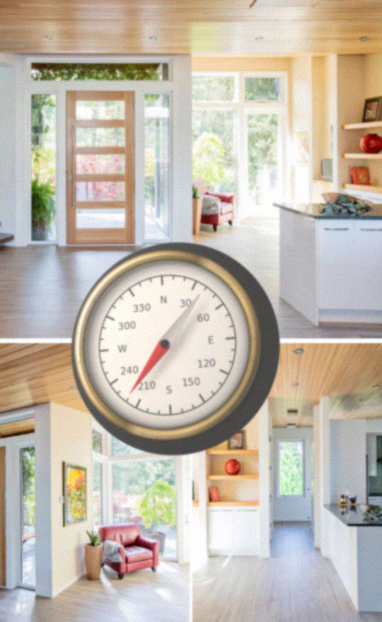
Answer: {"value": 220, "unit": "°"}
